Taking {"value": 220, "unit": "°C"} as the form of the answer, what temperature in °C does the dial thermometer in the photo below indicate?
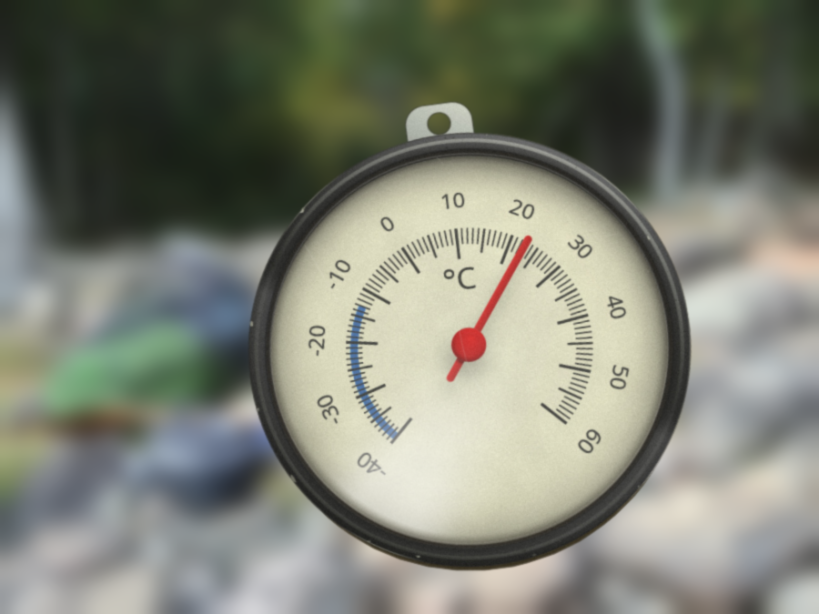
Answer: {"value": 23, "unit": "°C"}
